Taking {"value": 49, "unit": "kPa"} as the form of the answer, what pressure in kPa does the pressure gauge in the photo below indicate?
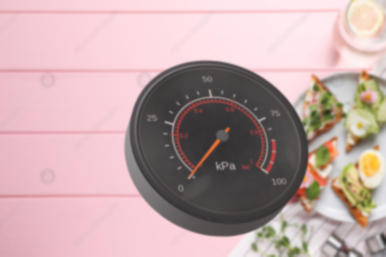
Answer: {"value": 0, "unit": "kPa"}
